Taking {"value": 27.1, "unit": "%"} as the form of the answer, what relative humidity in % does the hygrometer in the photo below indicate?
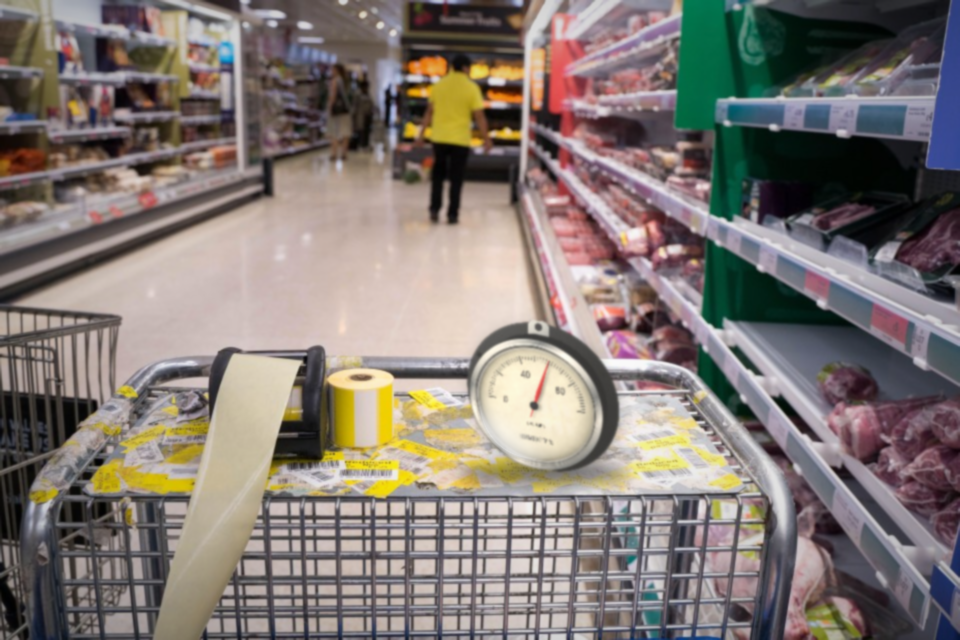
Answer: {"value": 60, "unit": "%"}
